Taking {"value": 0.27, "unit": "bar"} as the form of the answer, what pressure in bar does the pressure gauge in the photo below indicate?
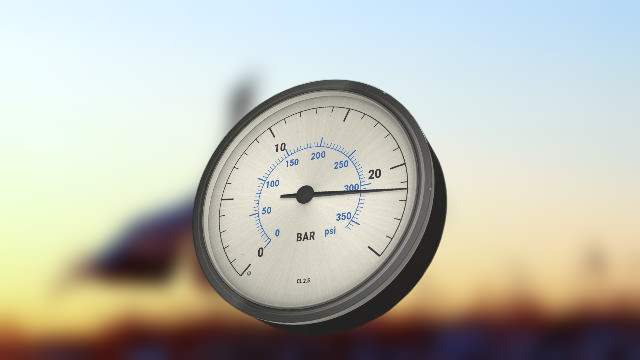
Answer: {"value": 21.5, "unit": "bar"}
